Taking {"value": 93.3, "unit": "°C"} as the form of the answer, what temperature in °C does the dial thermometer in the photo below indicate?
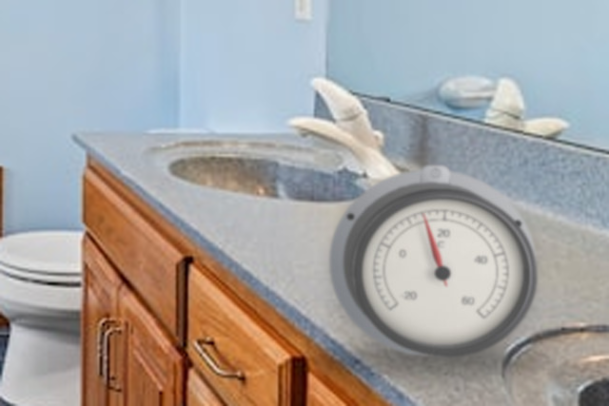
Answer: {"value": 14, "unit": "°C"}
